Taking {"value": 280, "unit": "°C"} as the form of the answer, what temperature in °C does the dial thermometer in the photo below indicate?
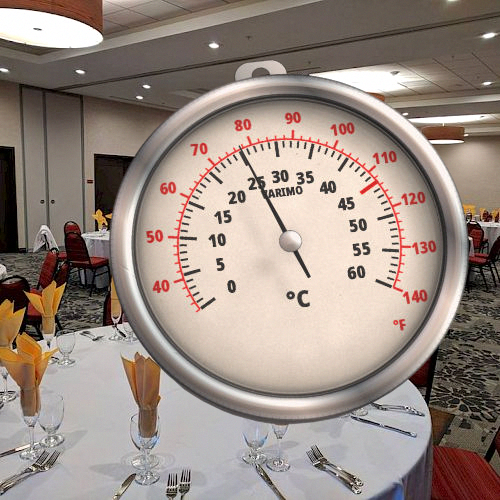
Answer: {"value": 25, "unit": "°C"}
